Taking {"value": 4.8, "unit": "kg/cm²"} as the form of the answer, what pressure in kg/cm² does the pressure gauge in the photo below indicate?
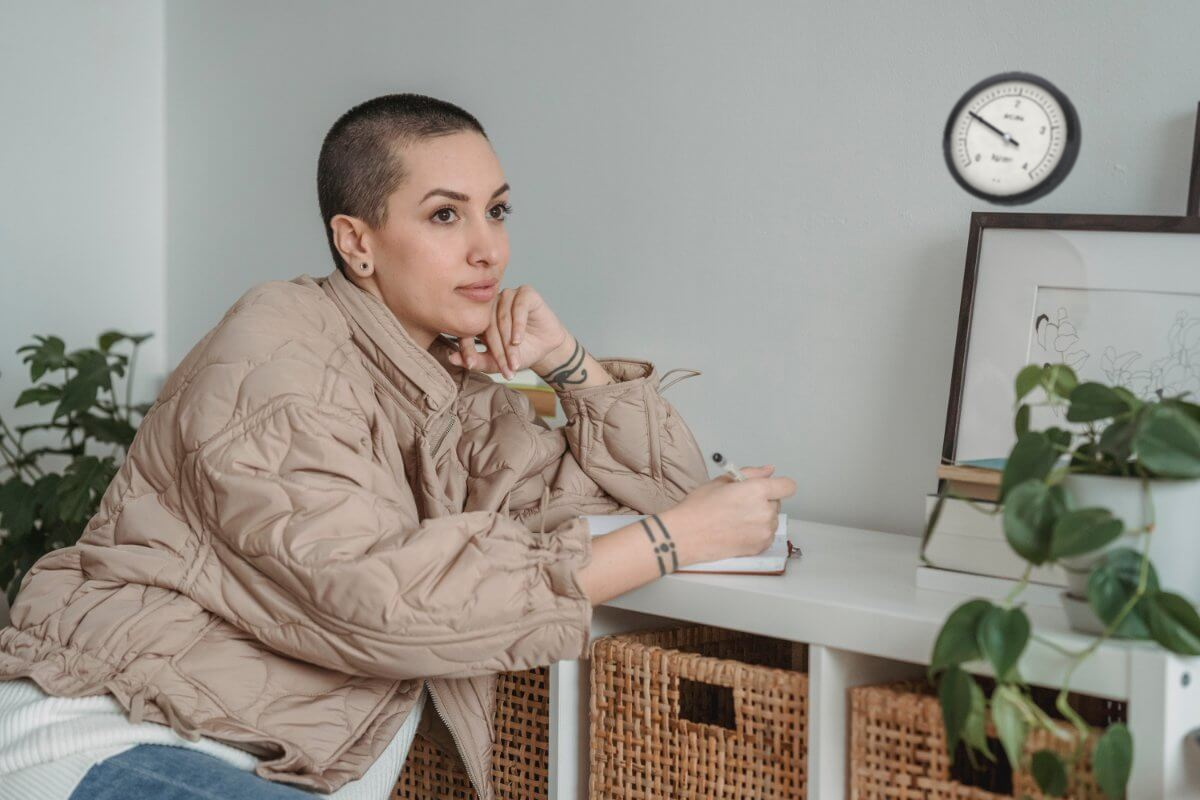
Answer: {"value": 1, "unit": "kg/cm²"}
